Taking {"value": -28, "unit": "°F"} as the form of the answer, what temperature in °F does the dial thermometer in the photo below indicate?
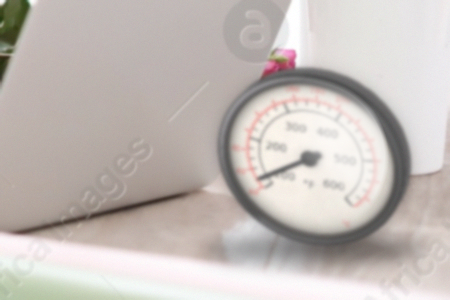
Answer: {"value": 120, "unit": "°F"}
